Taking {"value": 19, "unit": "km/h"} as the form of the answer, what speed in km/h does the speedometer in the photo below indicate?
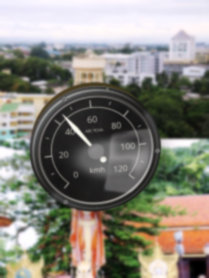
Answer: {"value": 45, "unit": "km/h"}
